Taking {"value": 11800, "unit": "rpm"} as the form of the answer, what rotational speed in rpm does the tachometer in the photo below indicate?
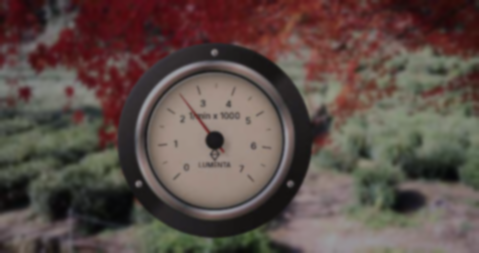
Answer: {"value": 2500, "unit": "rpm"}
